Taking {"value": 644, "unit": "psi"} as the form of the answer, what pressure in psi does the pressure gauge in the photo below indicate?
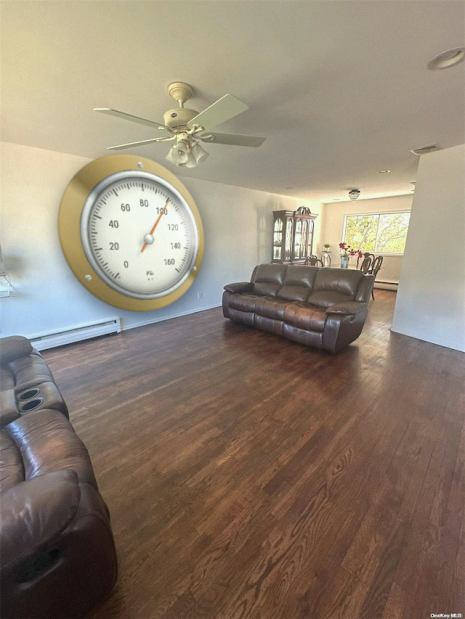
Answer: {"value": 100, "unit": "psi"}
